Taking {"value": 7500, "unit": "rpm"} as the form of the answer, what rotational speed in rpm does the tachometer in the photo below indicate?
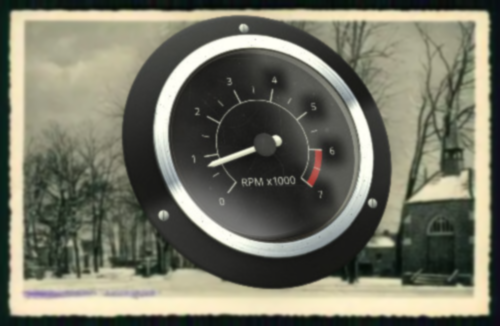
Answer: {"value": 750, "unit": "rpm"}
